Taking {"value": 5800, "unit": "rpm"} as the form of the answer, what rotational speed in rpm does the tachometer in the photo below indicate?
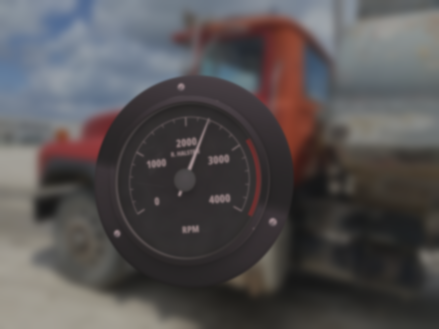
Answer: {"value": 2400, "unit": "rpm"}
